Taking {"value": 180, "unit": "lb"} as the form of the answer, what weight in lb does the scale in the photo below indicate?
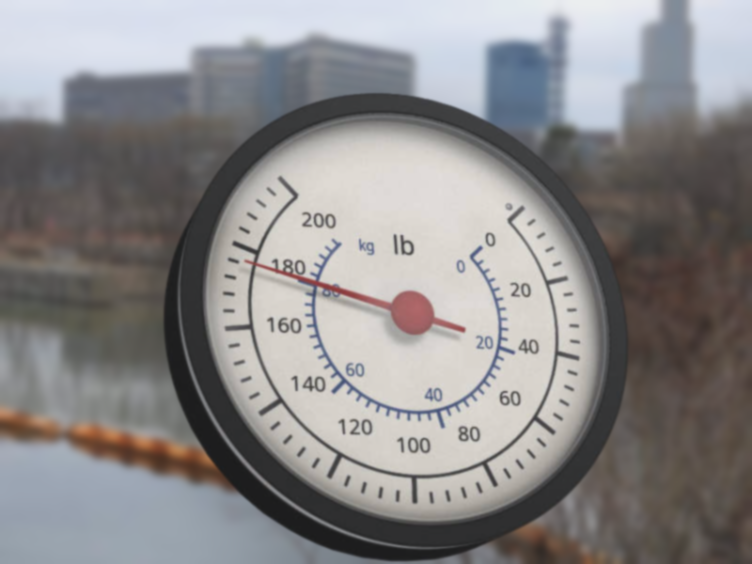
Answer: {"value": 176, "unit": "lb"}
